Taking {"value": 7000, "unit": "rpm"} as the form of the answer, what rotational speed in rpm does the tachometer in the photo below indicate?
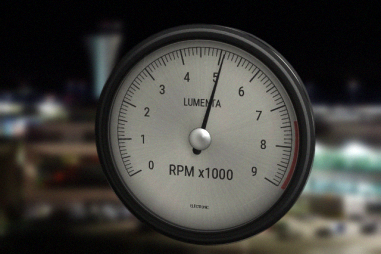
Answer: {"value": 5100, "unit": "rpm"}
